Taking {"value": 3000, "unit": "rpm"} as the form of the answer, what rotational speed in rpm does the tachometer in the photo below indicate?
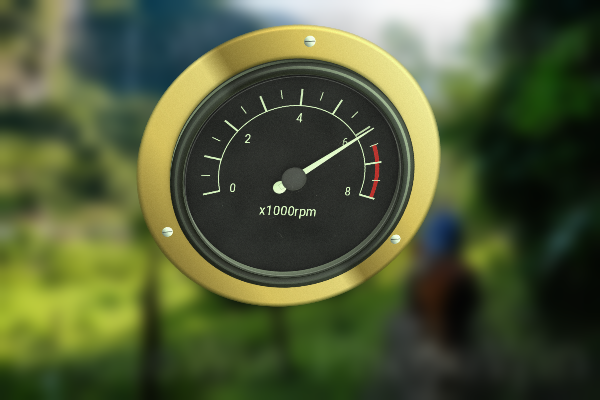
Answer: {"value": 6000, "unit": "rpm"}
